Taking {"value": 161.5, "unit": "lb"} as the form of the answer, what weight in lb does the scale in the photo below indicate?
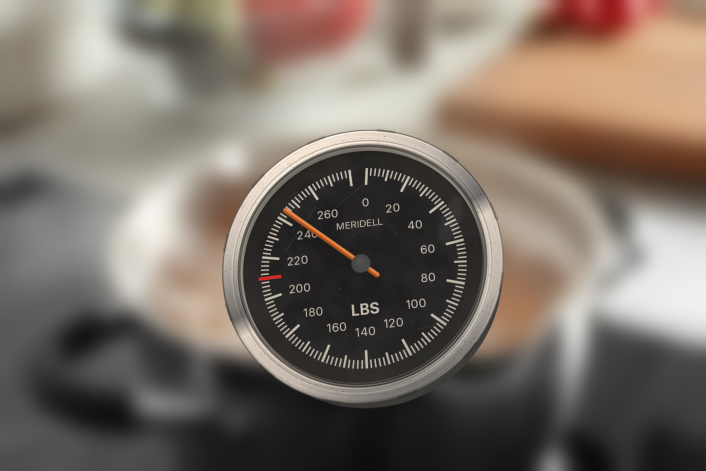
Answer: {"value": 244, "unit": "lb"}
